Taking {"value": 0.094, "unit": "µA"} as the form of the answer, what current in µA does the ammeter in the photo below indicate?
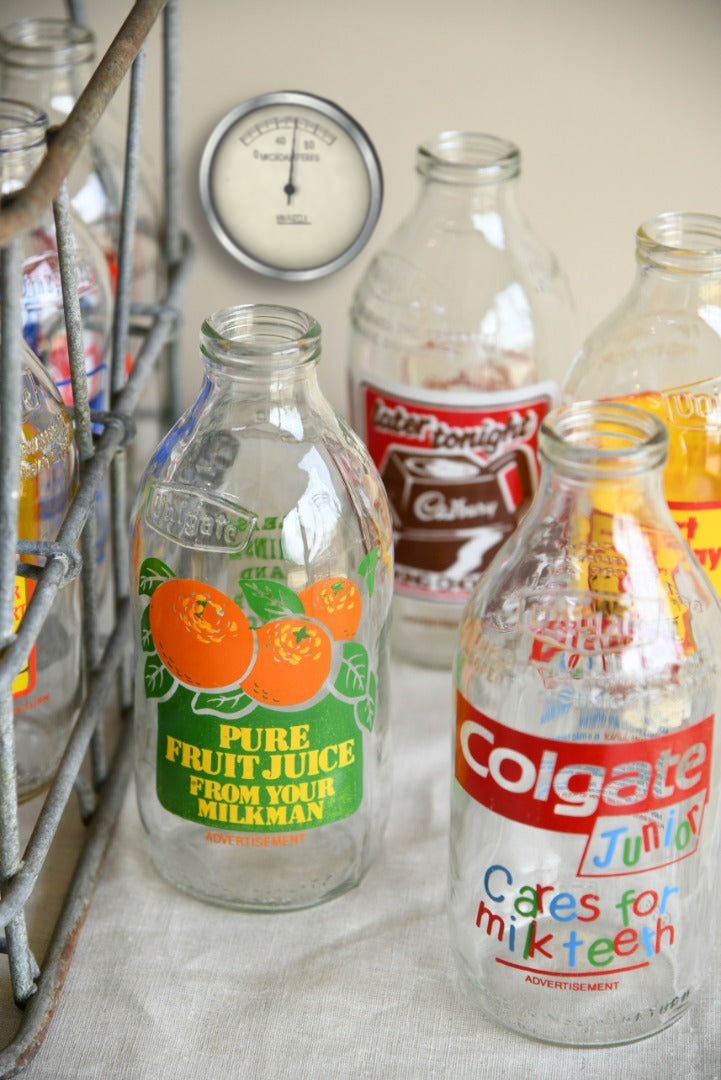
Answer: {"value": 60, "unit": "µA"}
